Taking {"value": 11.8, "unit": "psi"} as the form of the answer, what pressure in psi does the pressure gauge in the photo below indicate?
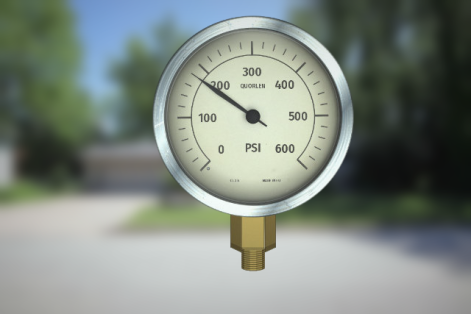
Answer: {"value": 180, "unit": "psi"}
